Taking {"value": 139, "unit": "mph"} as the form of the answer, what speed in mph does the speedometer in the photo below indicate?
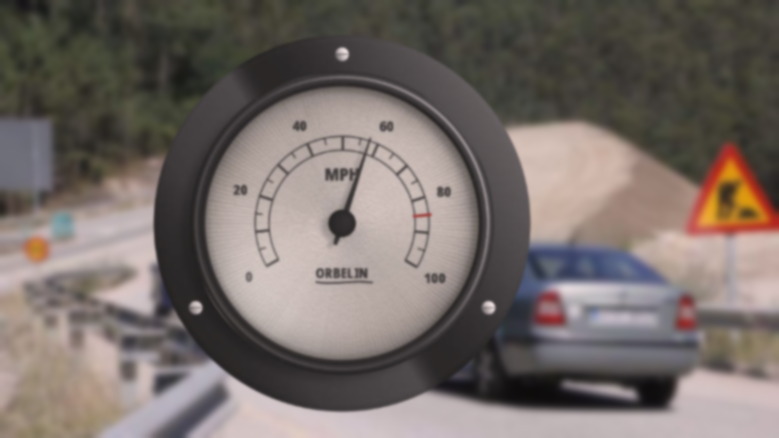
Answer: {"value": 57.5, "unit": "mph"}
